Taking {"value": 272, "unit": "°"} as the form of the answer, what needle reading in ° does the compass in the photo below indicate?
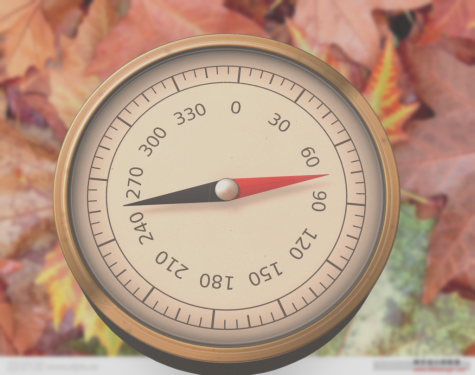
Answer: {"value": 75, "unit": "°"}
